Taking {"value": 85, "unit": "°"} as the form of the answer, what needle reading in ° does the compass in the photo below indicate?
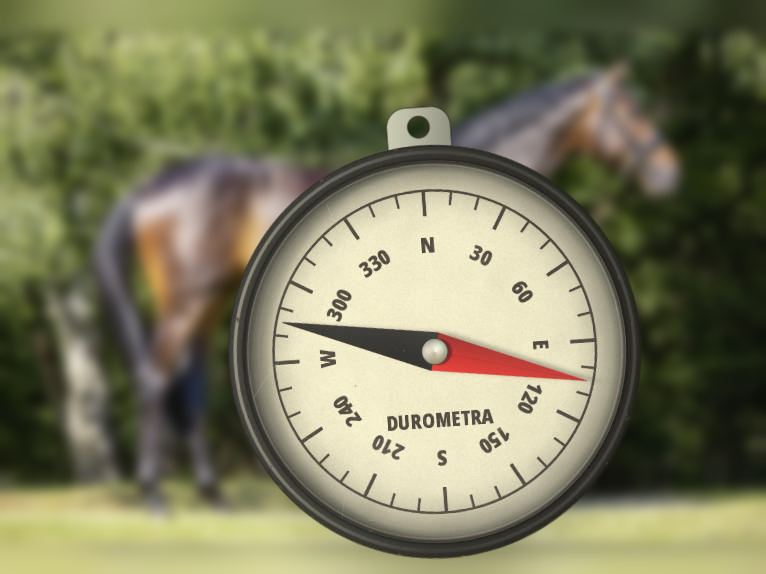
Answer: {"value": 105, "unit": "°"}
